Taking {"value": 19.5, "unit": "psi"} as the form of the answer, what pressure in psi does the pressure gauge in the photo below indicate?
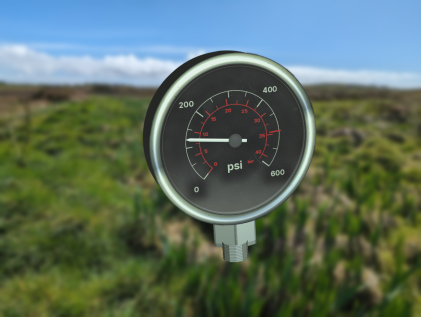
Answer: {"value": 125, "unit": "psi"}
